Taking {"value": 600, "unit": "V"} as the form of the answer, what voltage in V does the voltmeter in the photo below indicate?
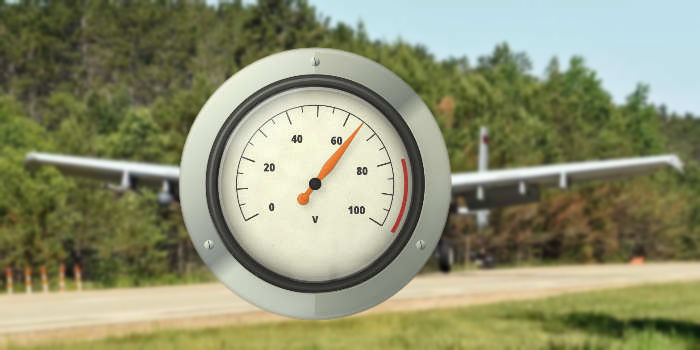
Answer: {"value": 65, "unit": "V"}
